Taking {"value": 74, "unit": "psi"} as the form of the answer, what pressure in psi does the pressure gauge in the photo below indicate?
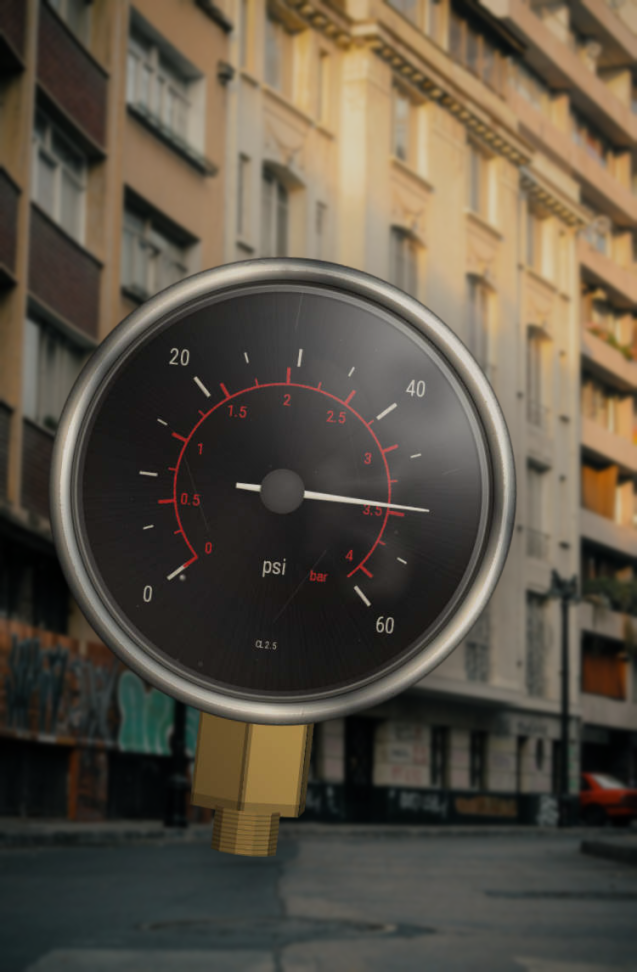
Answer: {"value": 50, "unit": "psi"}
